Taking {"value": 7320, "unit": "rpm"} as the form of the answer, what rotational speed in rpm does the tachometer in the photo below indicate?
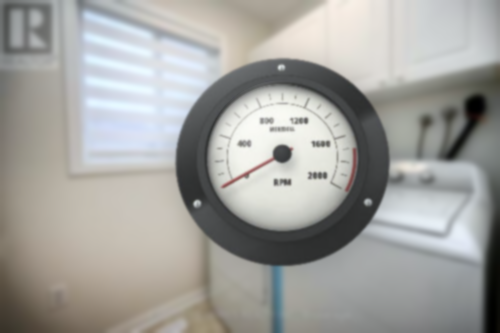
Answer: {"value": 0, "unit": "rpm"}
